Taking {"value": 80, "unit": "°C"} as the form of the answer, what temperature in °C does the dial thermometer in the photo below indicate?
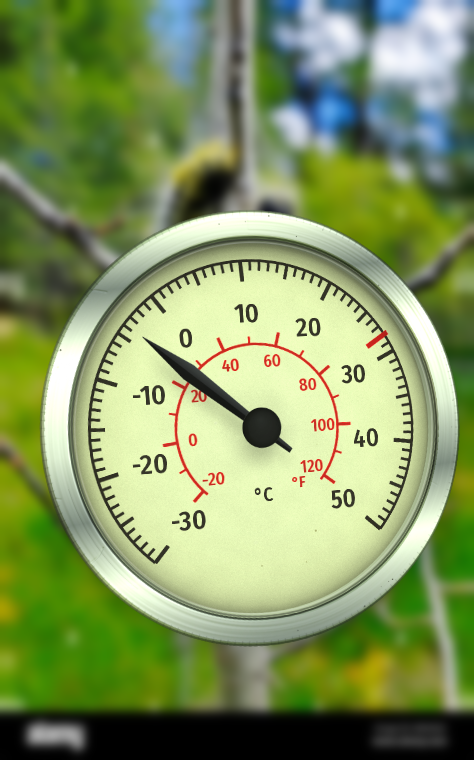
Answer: {"value": -4, "unit": "°C"}
